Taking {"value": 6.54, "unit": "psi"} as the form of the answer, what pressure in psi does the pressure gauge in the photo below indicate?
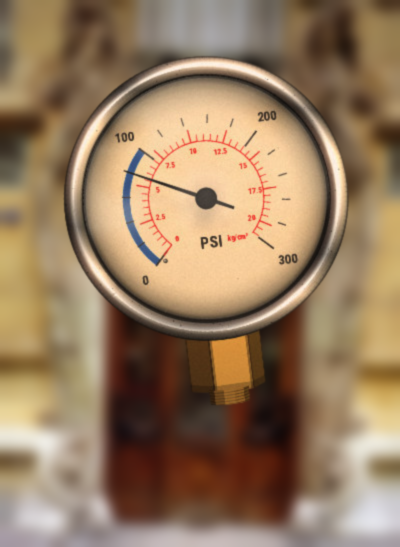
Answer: {"value": 80, "unit": "psi"}
